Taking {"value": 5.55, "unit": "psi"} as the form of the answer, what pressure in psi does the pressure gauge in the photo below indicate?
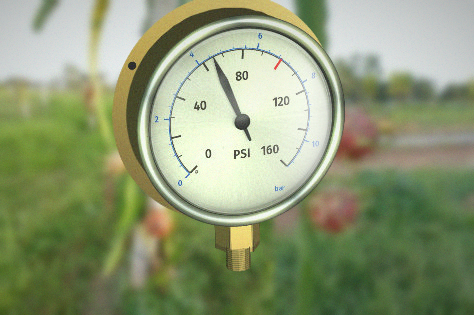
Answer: {"value": 65, "unit": "psi"}
